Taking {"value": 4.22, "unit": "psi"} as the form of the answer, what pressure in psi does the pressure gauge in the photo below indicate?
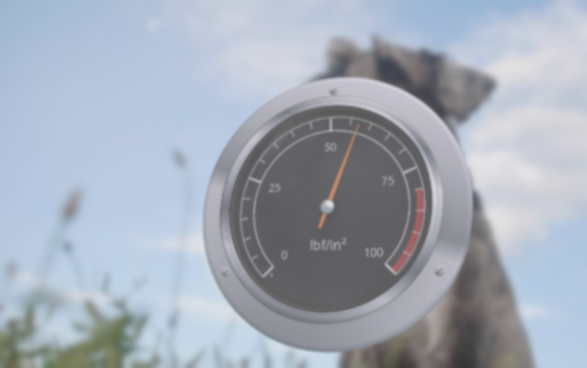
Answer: {"value": 57.5, "unit": "psi"}
